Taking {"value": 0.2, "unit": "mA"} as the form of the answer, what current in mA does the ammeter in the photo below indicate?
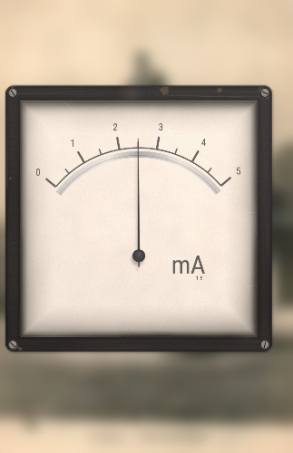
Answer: {"value": 2.5, "unit": "mA"}
